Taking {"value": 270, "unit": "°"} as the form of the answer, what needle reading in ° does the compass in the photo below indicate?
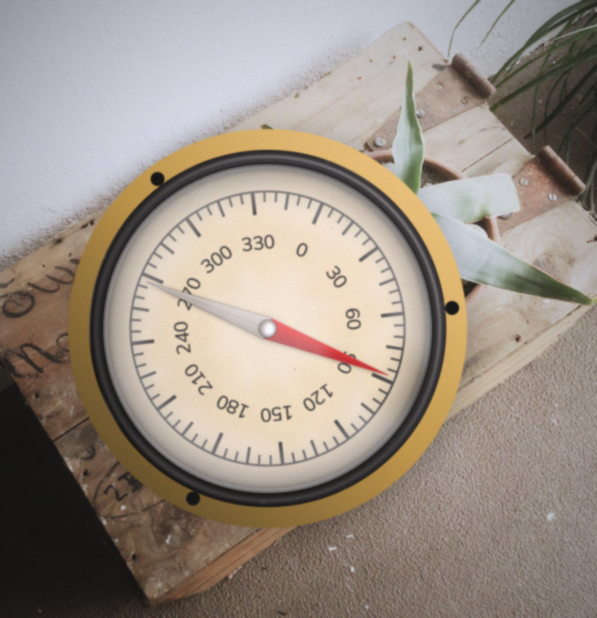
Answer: {"value": 87.5, "unit": "°"}
